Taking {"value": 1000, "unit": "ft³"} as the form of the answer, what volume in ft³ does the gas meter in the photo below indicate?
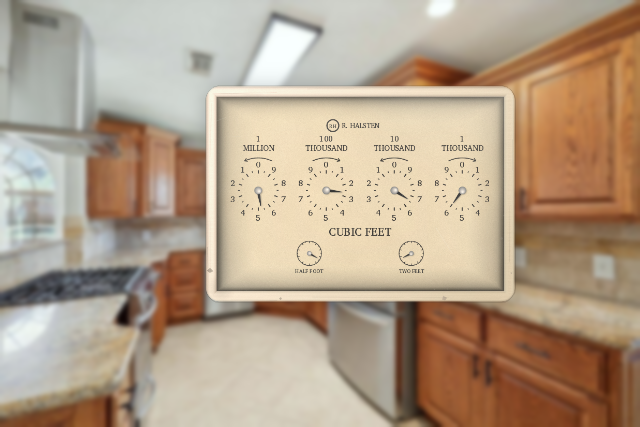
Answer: {"value": 526600, "unit": "ft³"}
